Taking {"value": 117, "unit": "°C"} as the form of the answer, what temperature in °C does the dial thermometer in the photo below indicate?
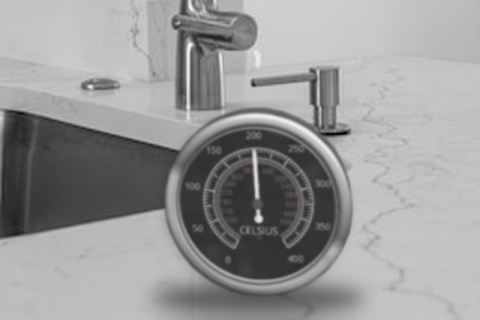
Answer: {"value": 200, "unit": "°C"}
